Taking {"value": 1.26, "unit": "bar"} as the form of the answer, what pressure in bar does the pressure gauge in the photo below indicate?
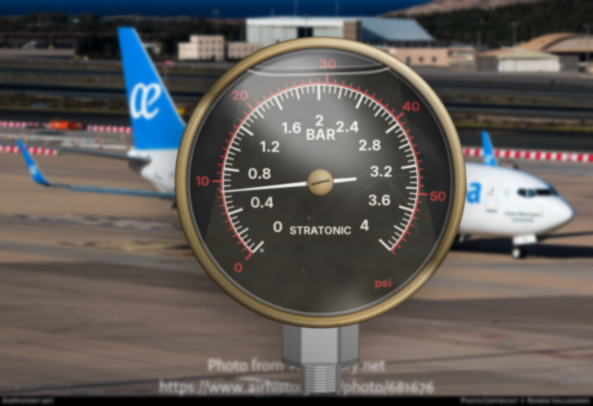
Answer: {"value": 0.6, "unit": "bar"}
